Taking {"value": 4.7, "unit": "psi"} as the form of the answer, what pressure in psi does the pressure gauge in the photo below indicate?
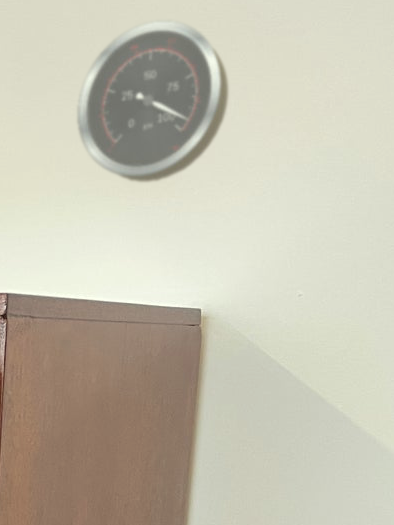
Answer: {"value": 95, "unit": "psi"}
